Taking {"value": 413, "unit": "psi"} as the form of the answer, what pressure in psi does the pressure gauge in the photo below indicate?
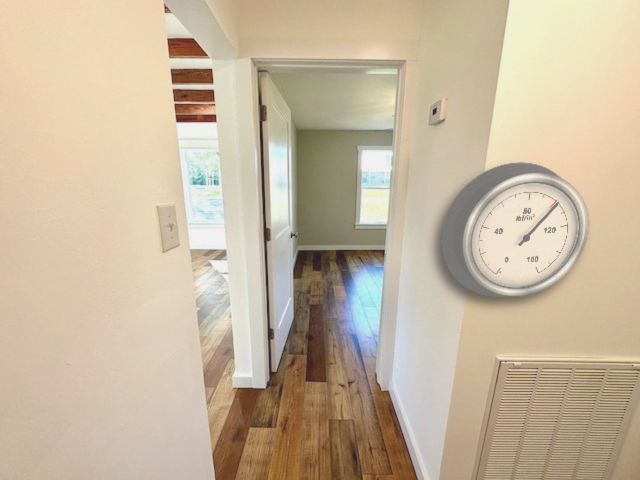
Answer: {"value": 100, "unit": "psi"}
